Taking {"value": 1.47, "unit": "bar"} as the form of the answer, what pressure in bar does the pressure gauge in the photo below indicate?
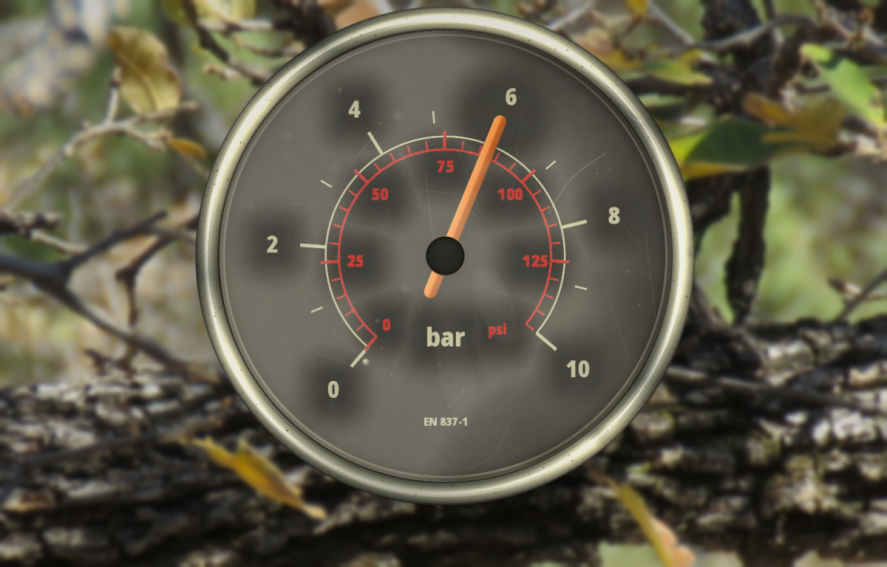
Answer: {"value": 6, "unit": "bar"}
